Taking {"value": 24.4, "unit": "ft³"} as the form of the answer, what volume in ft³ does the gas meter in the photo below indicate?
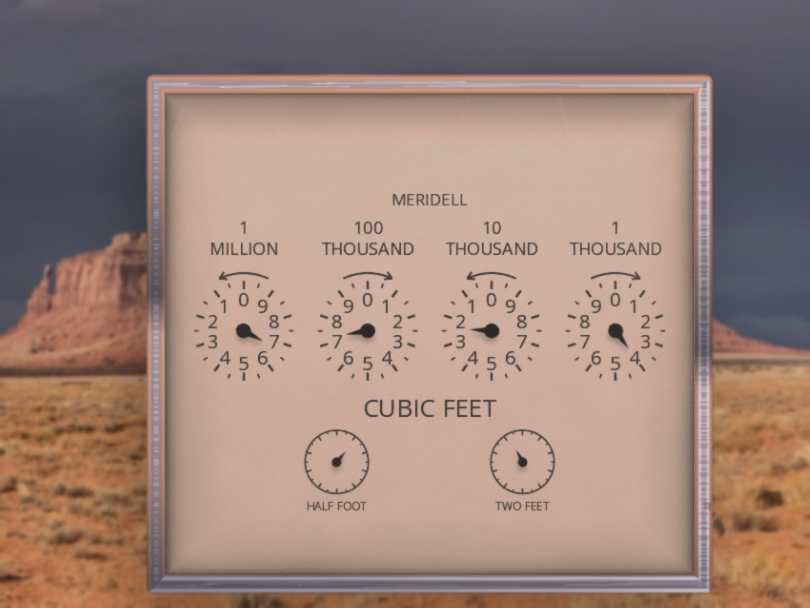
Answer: {"value": 672400, "unit": "ft³"}
